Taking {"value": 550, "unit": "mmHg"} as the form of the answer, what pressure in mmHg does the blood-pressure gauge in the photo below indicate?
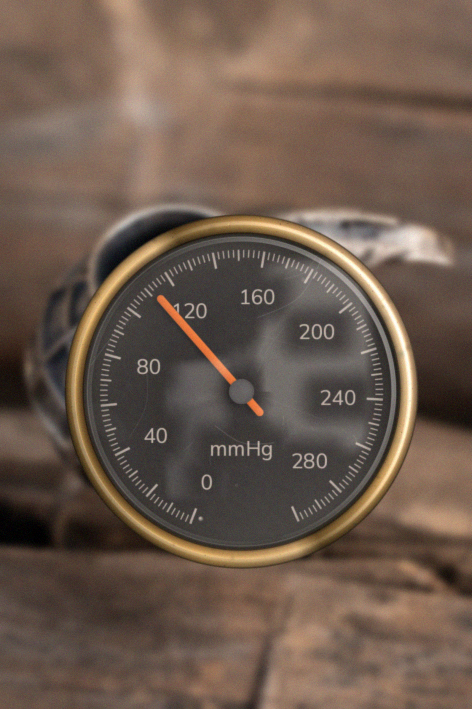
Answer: {"value": 112, "unit": "mmHg"}
